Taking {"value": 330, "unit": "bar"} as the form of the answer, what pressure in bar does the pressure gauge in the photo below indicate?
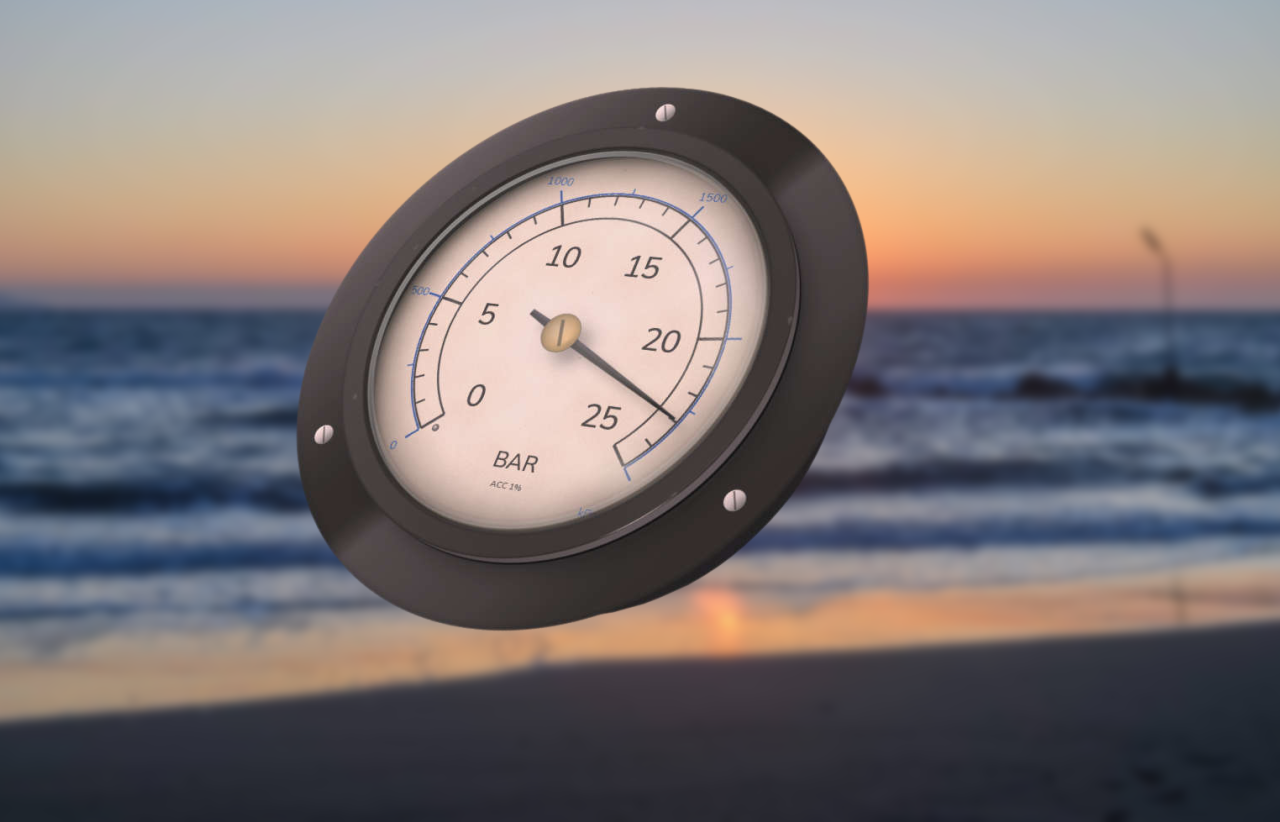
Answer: {"value": 23, "unit": "bar"}
